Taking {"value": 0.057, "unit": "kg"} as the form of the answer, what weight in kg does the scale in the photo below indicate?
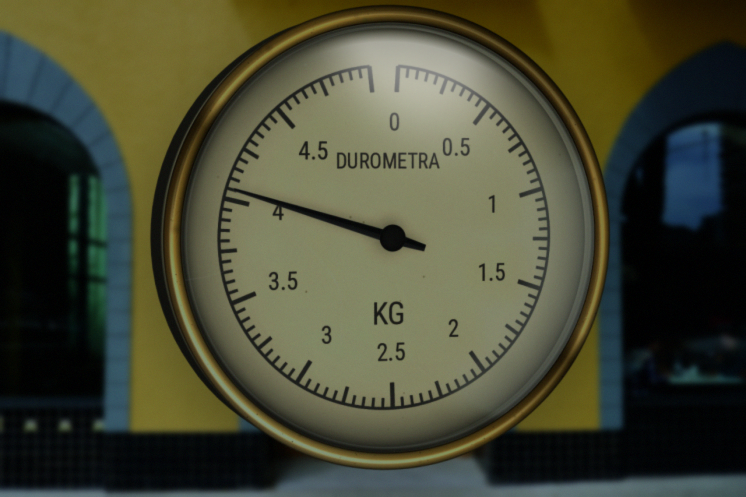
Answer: {"value": 4.05, "unit": "kg"}
